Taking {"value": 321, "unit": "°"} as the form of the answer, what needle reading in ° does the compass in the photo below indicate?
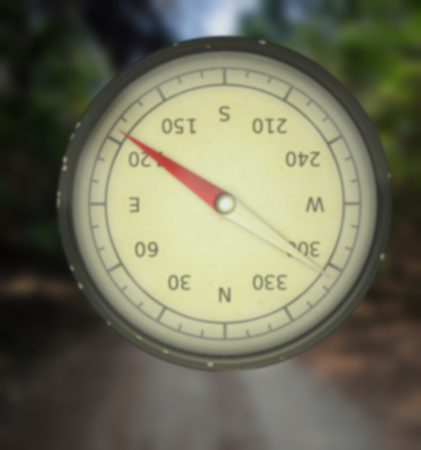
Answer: {"value": 125, "unit": "°"}
